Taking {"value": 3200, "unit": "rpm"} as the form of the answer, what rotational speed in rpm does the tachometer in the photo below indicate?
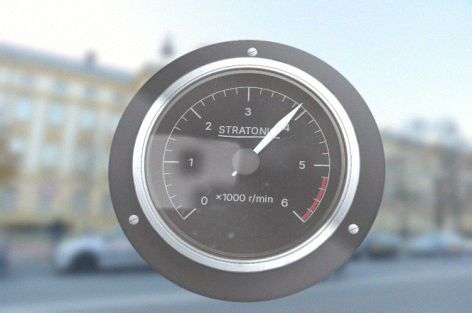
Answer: {"value": 3900, "unit": "rpm"}
